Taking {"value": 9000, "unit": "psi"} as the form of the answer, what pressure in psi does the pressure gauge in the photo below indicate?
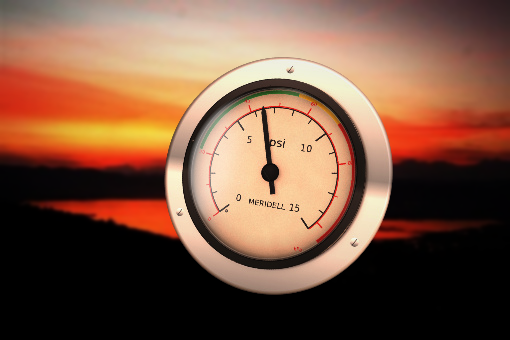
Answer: {"value": 6.5, "unit": "psi"}
